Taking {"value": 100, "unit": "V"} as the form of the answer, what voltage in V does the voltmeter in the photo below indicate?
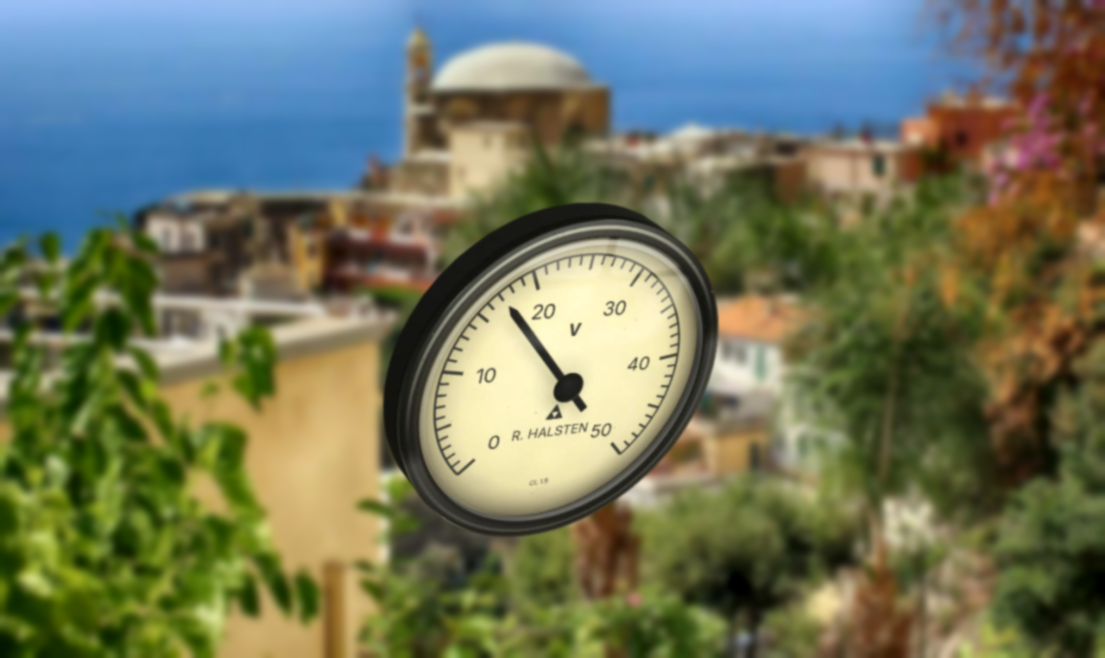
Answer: {"value": 17, "unit": "V"}
